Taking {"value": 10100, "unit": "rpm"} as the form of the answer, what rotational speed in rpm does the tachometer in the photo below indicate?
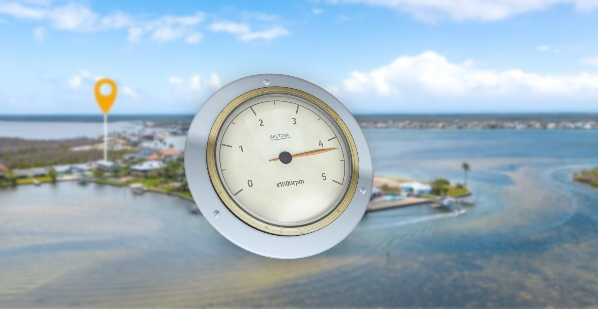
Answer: {"value": 4250, "unit": "rpm"}
